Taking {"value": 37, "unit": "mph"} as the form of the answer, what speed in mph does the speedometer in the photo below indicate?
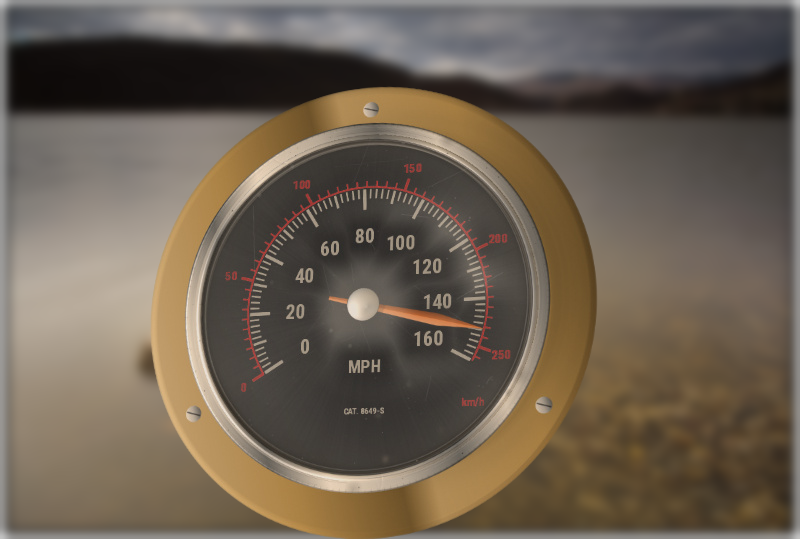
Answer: {"value": 150, "unit": "mph"}
